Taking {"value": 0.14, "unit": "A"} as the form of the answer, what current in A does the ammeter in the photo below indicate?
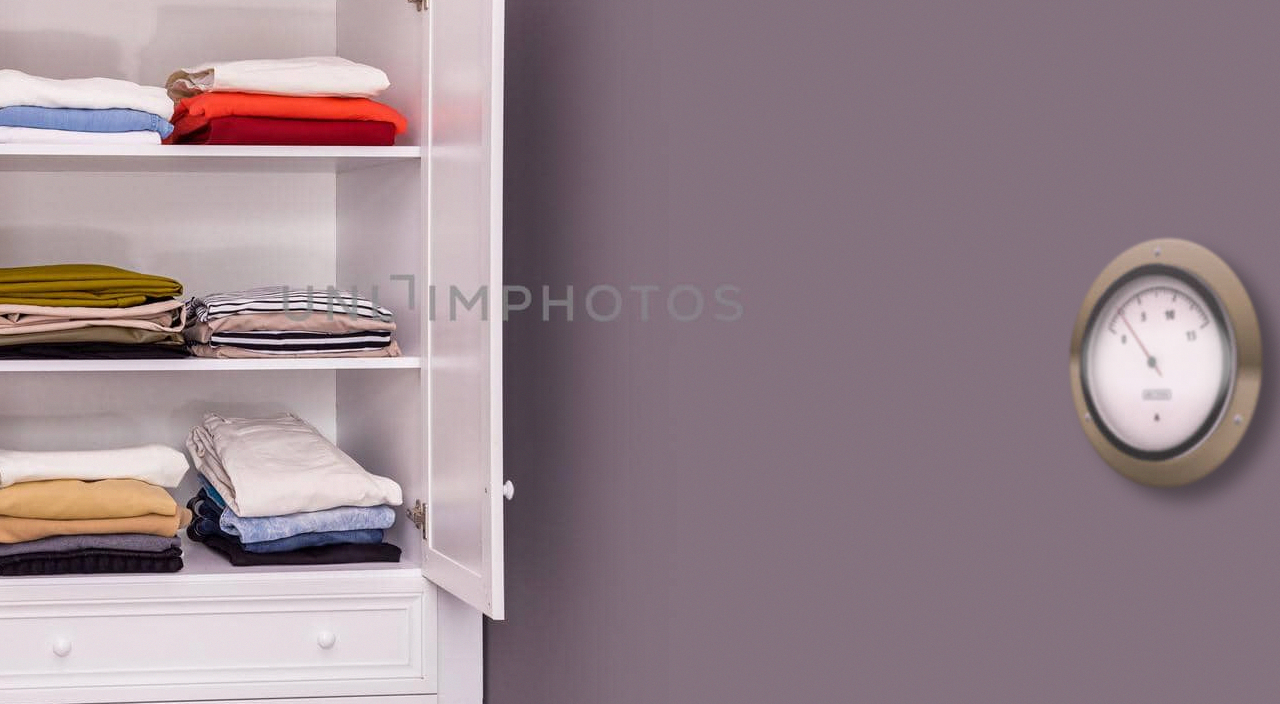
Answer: {"value": 2.5, "unit": "A"}
